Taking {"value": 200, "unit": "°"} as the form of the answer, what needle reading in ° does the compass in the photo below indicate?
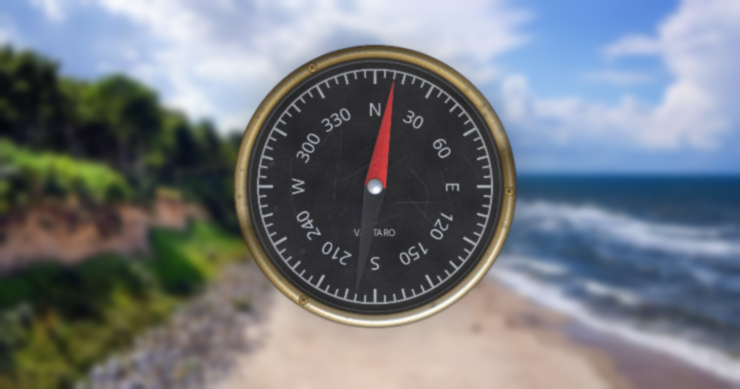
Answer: {"value": 10, "unit": "°"}
